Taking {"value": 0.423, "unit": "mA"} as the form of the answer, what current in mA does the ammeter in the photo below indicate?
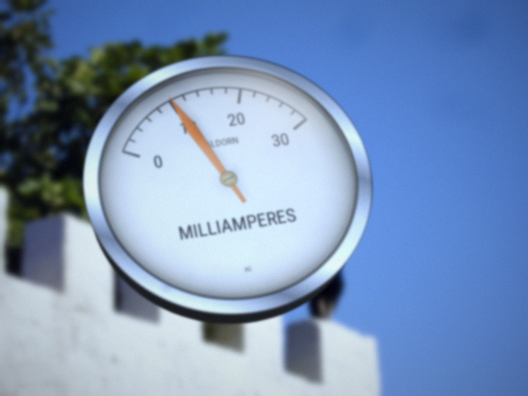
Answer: {"value": 10, "unit": "mA"}
